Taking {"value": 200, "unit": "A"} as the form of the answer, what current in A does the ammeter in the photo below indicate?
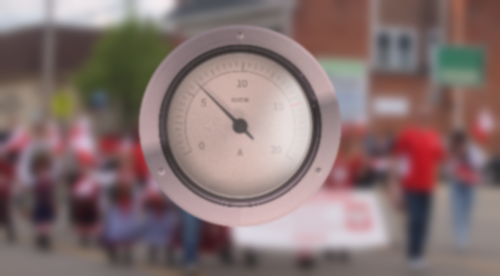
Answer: {"value": 6, "unit": "A"}
